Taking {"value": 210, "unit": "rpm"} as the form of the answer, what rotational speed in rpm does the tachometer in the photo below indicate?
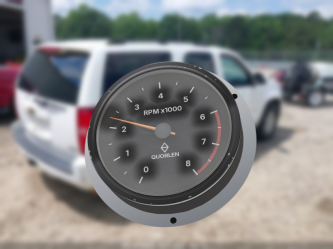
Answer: {"value": 2250, "unit": "rpm"}
